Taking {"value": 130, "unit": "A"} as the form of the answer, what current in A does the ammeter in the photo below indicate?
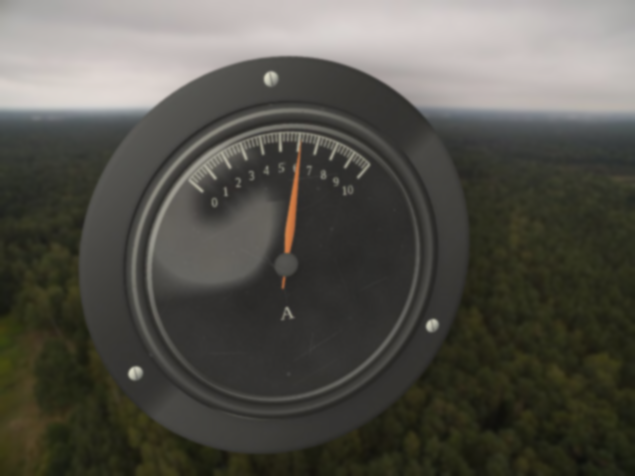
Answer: {"value": 6, "unit": "A"}
